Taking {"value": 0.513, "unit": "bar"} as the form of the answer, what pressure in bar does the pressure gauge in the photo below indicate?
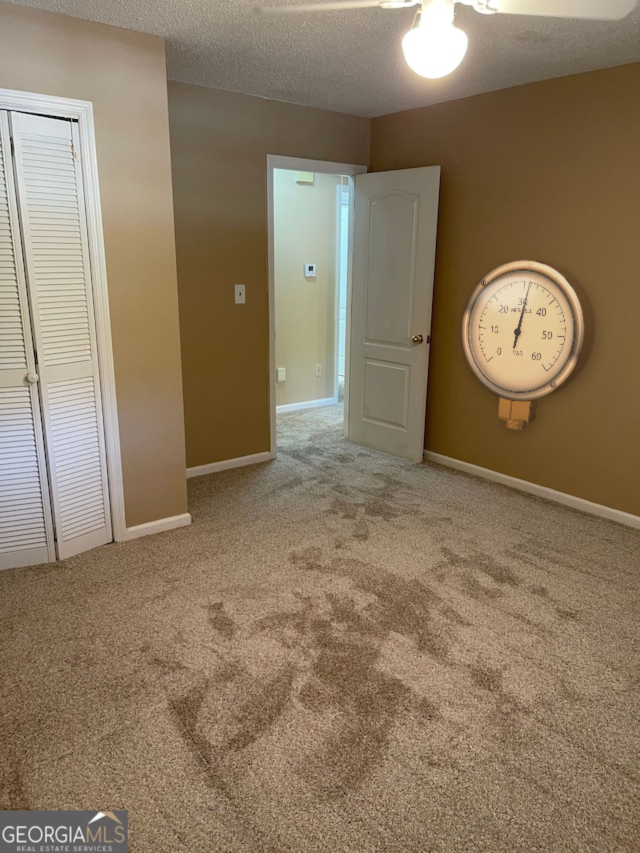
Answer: {"value": 32, "unit": "bar"}
